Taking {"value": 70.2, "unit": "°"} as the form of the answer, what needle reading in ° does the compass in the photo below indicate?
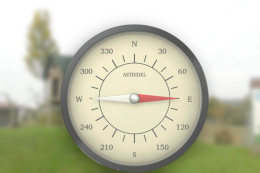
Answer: {"value": 90, "unit": "°"}
